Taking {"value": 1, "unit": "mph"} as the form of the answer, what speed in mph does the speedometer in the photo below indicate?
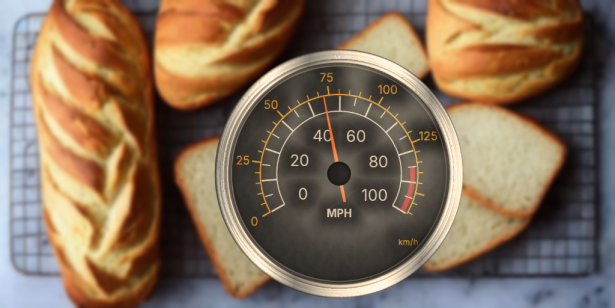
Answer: {"value": 45, "unit": "mph"}
